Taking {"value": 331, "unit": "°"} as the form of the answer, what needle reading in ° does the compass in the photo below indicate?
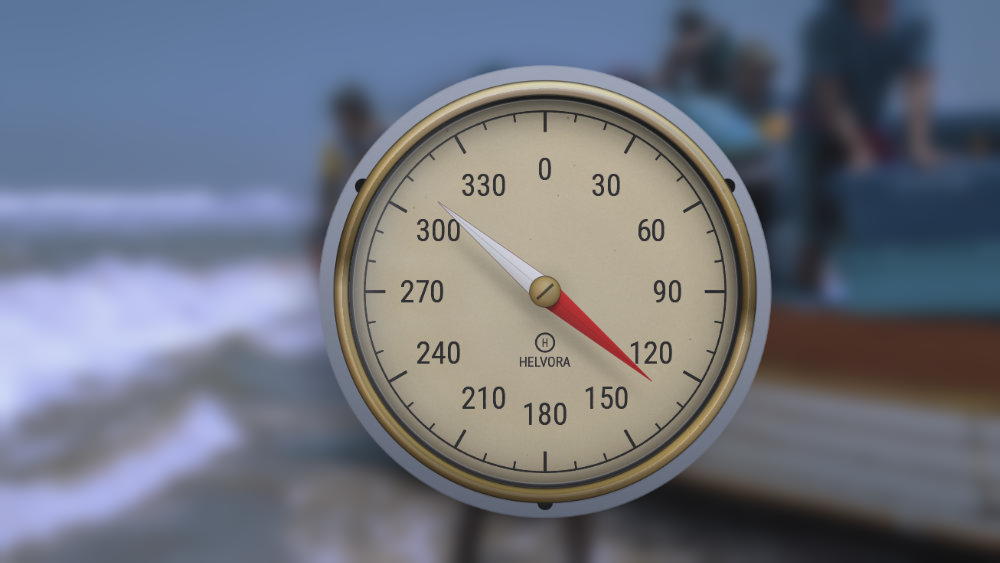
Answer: {"value": 130, "unit": "°"}
